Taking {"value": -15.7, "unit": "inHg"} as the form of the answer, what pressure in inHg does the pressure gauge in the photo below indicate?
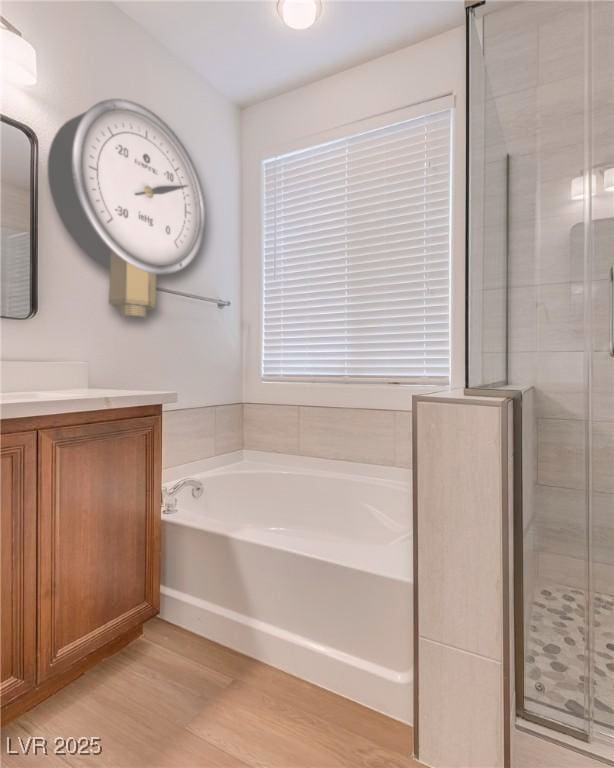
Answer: {"value": -8, "unit": "inHg"}
